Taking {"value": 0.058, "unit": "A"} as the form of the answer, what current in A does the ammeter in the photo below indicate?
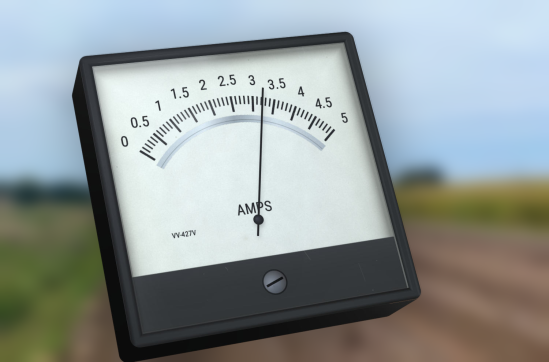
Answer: {"value": 3.2, "unit": "A"}
